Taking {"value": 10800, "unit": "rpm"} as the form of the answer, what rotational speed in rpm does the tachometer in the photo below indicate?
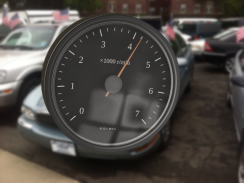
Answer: {"value": 4200, "unit": "rpm"}
